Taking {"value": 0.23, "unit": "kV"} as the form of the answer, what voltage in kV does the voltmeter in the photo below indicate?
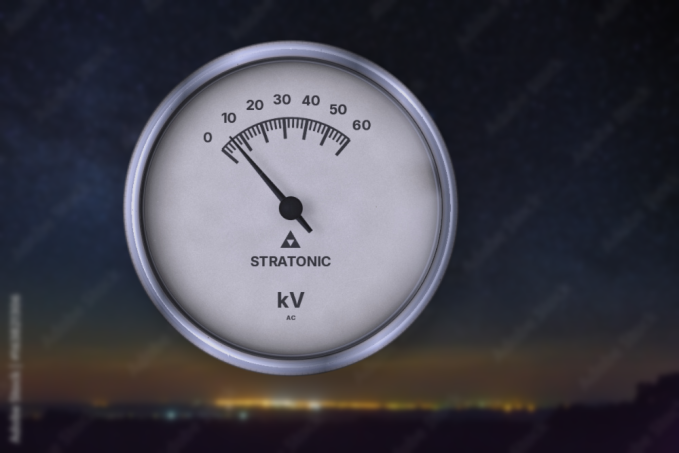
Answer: {"value": 6, "unit": "kV"}
